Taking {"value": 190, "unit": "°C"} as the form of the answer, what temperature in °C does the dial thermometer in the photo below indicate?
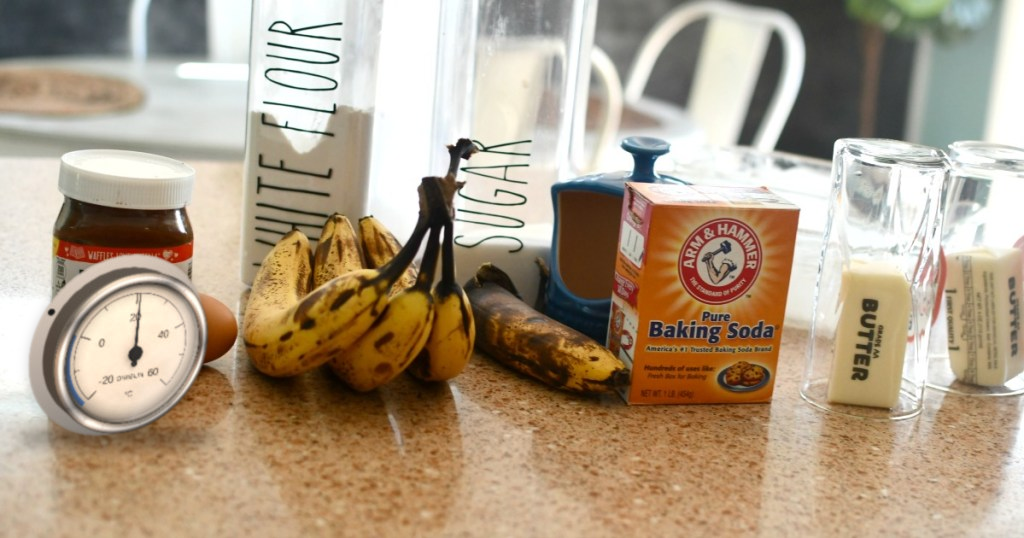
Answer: {"value": 20, "unit": "°C"}
